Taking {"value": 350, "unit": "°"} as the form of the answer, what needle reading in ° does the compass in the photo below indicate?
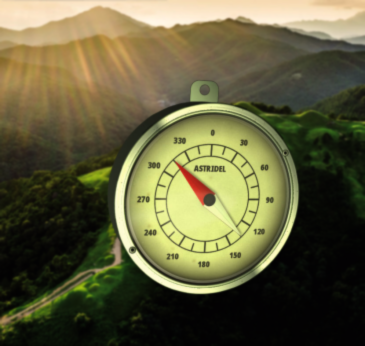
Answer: {"value": 315, "unit": "°"}
